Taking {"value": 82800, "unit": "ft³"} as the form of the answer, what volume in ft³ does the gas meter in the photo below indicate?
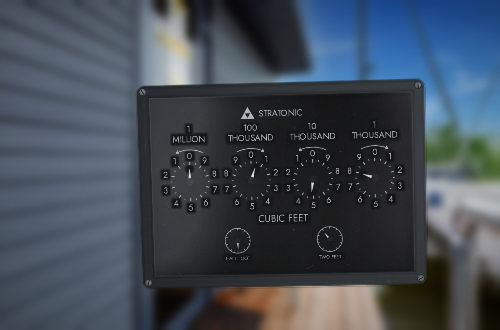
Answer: {"value": 4800, "unit": "ft³"}
